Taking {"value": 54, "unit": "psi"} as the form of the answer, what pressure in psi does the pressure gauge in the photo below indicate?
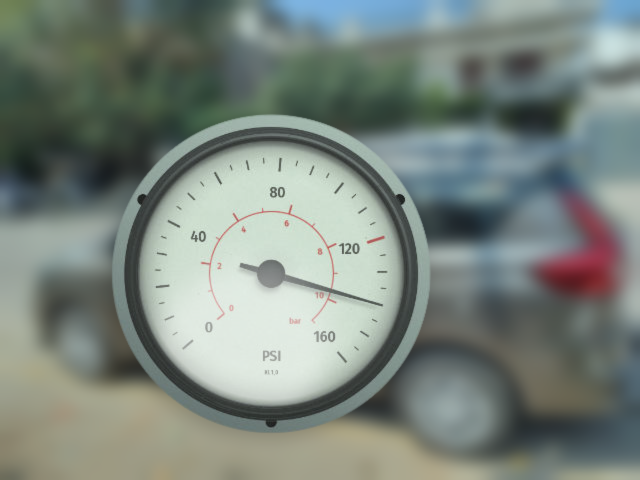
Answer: {"value": 140, "unit": "psi"}
